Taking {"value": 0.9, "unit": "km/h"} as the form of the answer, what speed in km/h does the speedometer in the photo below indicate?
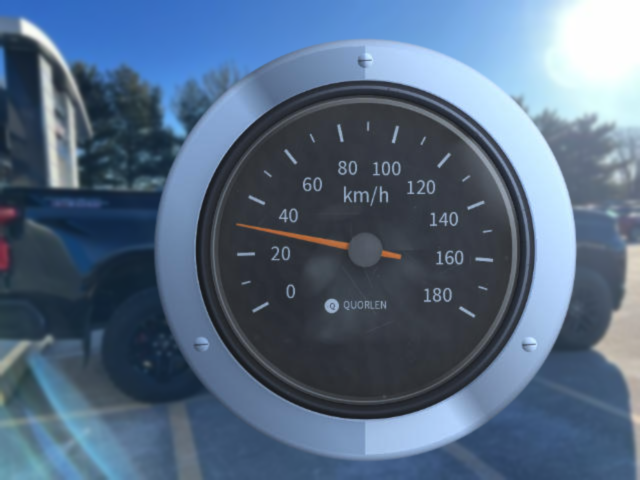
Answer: {"value": 30, "unit": "km/h"}
